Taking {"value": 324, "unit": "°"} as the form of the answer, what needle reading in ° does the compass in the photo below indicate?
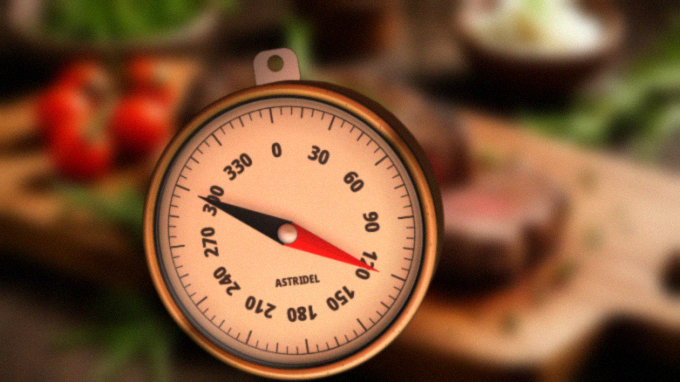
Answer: {"value": 120, "unit": "°"}
